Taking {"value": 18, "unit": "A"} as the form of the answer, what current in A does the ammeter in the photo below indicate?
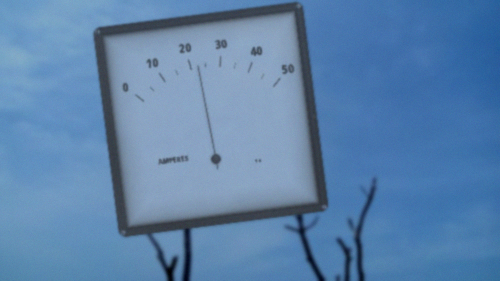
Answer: {"value": 22.5, "unit": "A"}
